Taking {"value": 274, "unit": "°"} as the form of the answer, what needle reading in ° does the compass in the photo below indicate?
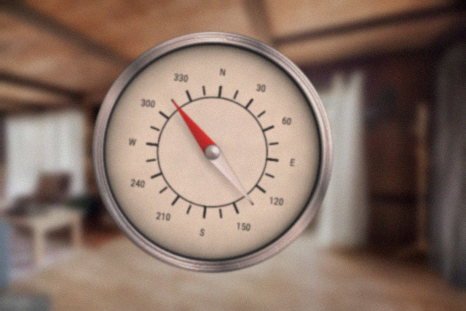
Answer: {"value": 315, "unit": "°"}
